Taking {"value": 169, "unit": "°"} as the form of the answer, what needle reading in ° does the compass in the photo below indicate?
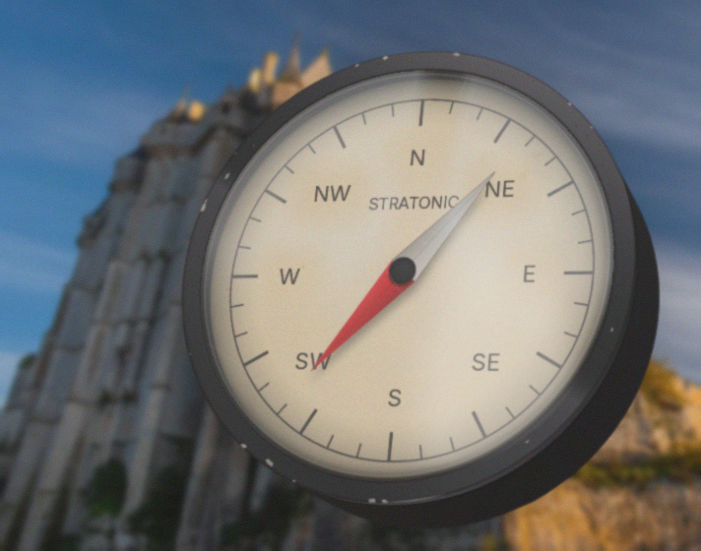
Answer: {"value": 220, "unit": "°"}
